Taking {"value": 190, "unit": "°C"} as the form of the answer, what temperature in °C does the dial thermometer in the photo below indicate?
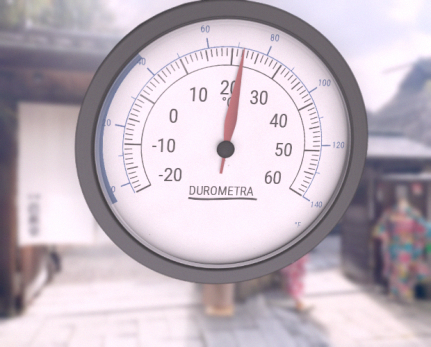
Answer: {"value": 22, "unit": "°C"}
